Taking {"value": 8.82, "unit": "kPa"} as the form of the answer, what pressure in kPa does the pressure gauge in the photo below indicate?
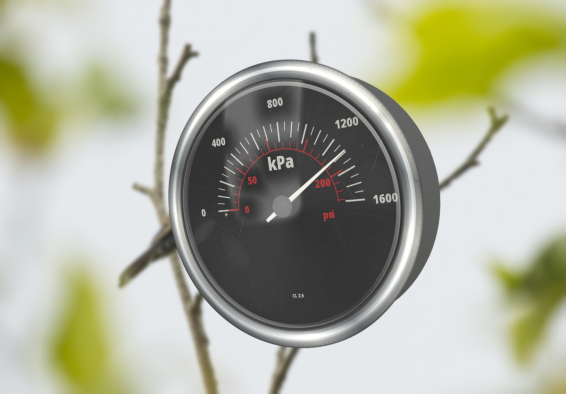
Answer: {"value": 1300, "unit": "kPa"}
